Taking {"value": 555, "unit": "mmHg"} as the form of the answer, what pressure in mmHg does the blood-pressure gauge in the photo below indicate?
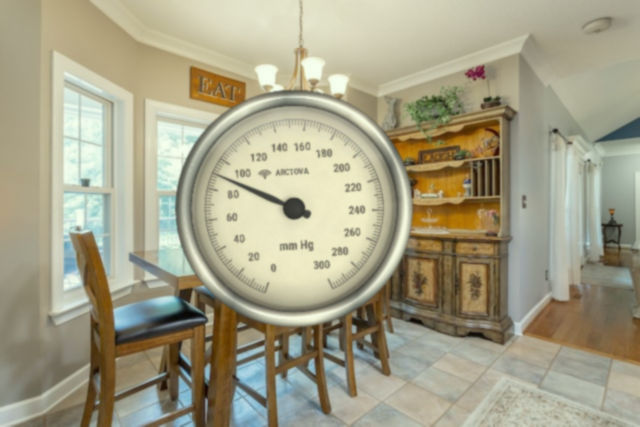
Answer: {"value": 90, "unit": "mmHg"}
